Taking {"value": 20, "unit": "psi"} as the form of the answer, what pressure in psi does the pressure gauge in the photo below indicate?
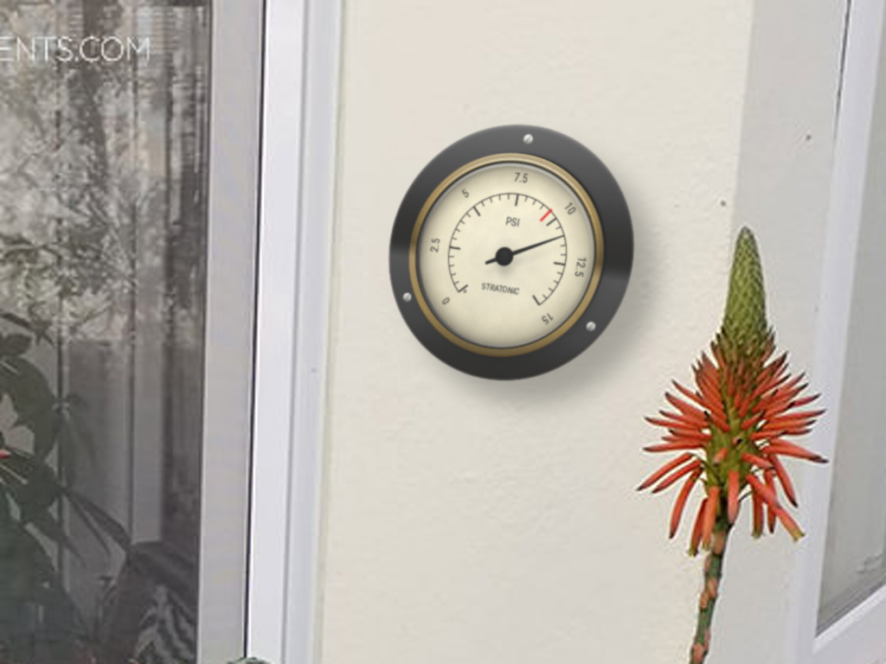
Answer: {"value": 11, "unit": "psi"}
